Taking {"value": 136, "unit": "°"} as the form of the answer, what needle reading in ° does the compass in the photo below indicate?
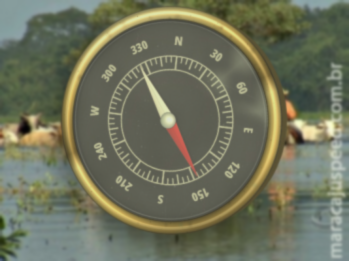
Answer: {"value": 145, "unit": "°"}
